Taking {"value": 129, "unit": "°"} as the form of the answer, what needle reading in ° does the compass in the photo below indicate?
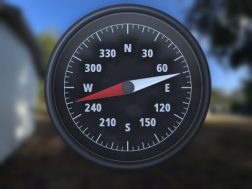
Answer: {"value": 255, "unit": "°"}
